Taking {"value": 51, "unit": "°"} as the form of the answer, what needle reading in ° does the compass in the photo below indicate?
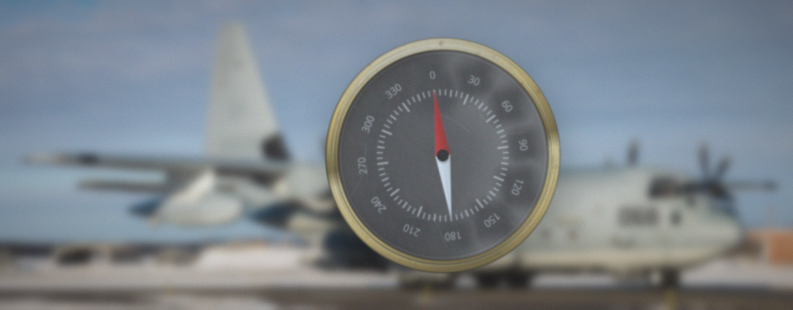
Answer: {"value": 0, "unit": "°"}
